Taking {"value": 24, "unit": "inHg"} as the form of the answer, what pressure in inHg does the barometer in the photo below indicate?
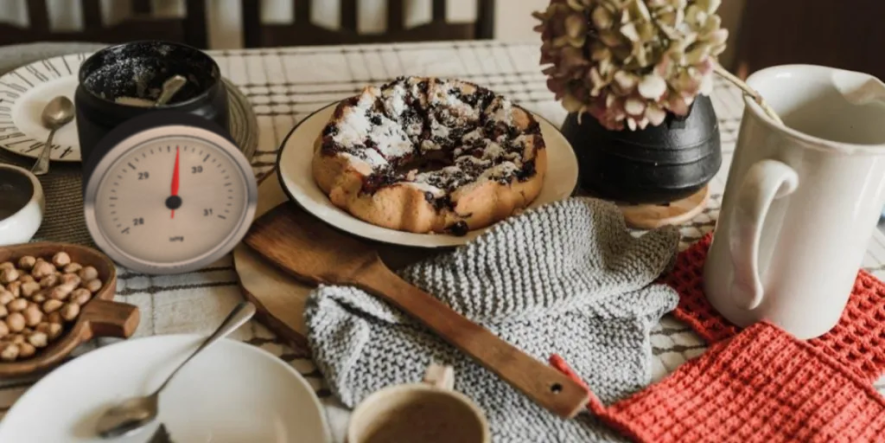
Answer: {"value": 29.6, "unit": "inHg"}
